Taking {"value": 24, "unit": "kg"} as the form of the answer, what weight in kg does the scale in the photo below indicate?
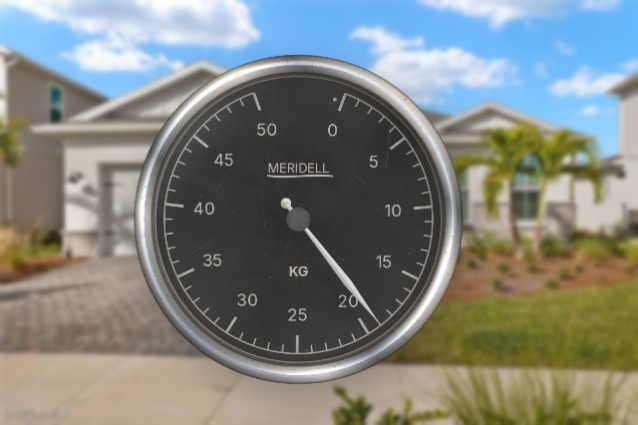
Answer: {"value": 19, "unit": "kg"}
